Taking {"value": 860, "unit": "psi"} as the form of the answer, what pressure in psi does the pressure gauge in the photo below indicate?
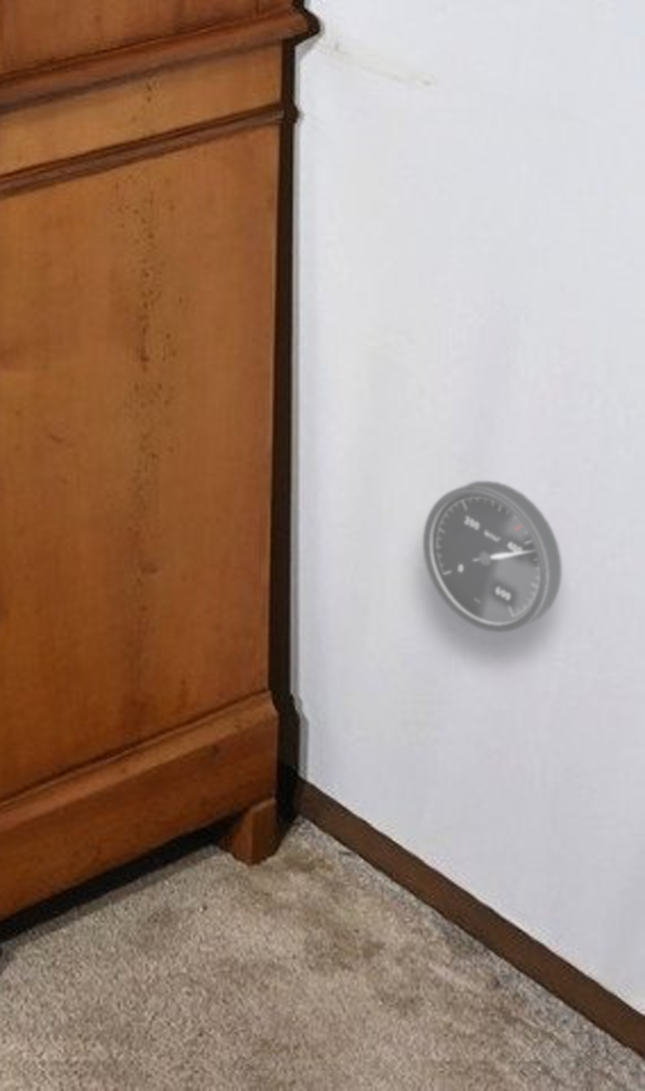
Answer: {"value": 420, "unit": "psi"}
